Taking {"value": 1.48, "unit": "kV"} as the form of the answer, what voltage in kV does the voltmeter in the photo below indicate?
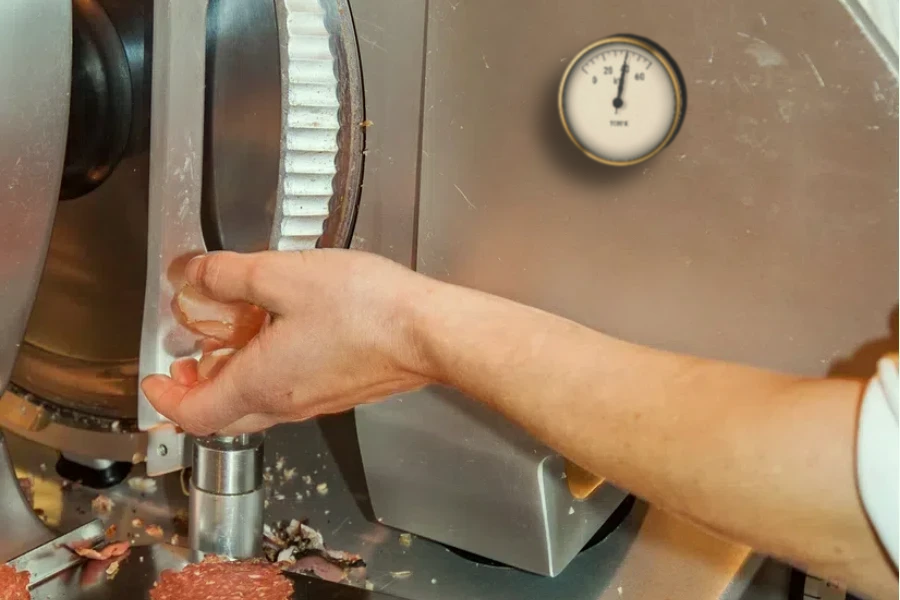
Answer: {"value": 40, "unit": "kV"}
